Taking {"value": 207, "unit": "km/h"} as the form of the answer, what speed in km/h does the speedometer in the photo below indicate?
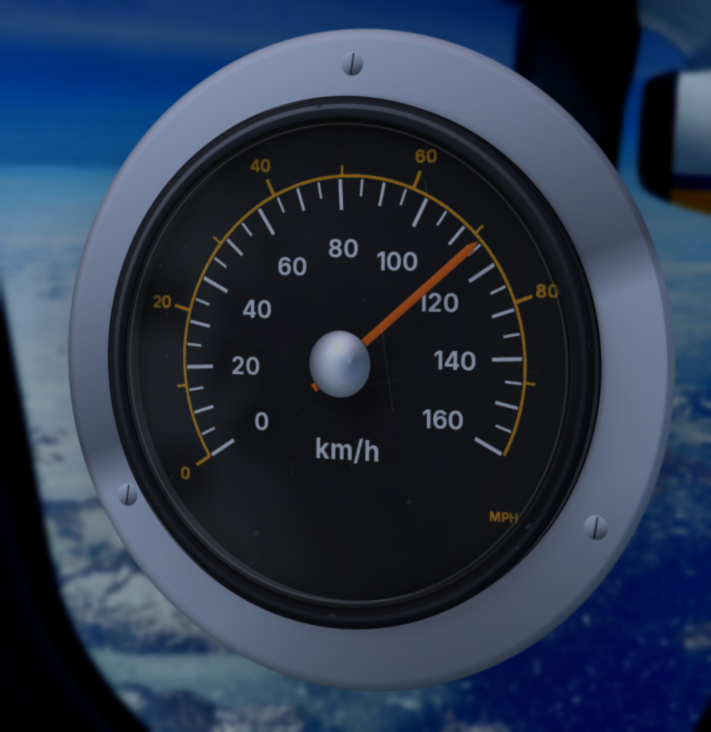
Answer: {"value": 115, "unit": "km/h"}
